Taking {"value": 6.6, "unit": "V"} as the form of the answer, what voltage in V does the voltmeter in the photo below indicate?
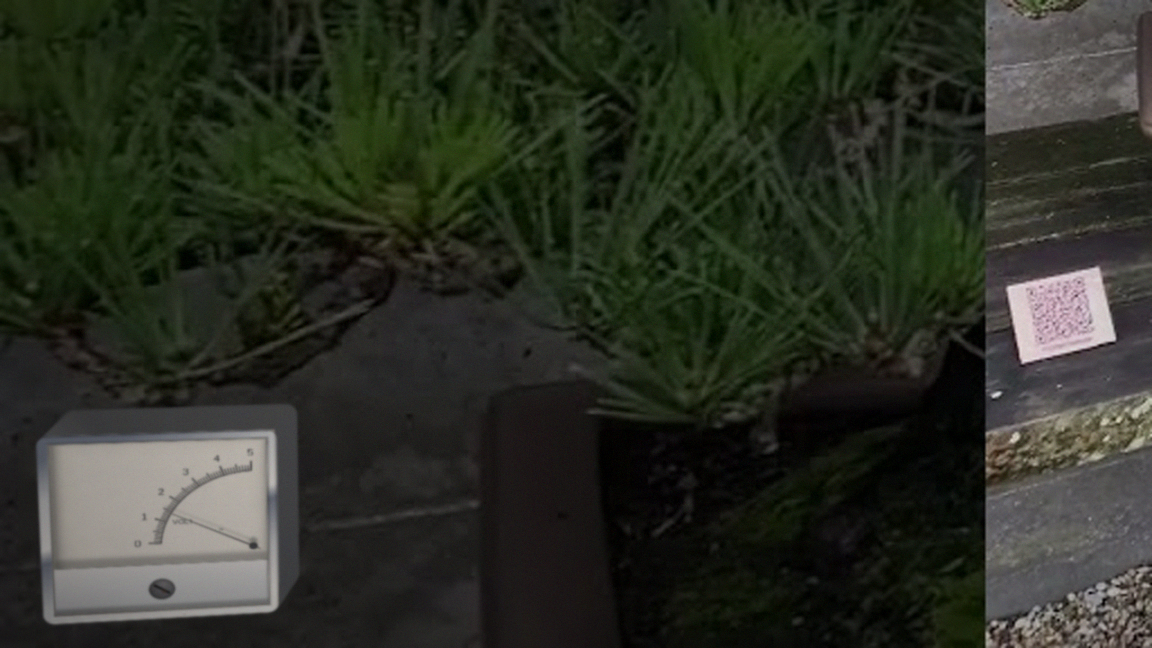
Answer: {"value": 1.5, "unit": "V"}
